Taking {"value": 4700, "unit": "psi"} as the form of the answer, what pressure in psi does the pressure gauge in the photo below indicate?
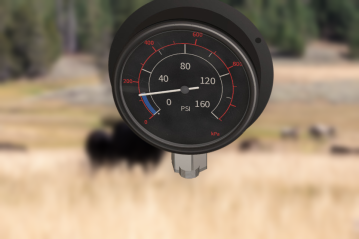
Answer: {"value": 20, "unit": "psi"}
